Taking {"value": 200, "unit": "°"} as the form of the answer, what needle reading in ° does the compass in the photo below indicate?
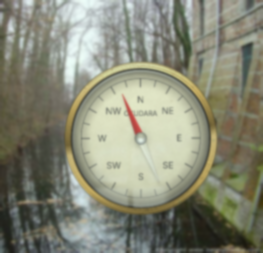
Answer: {"value": 337.5, "unit": "°"}
